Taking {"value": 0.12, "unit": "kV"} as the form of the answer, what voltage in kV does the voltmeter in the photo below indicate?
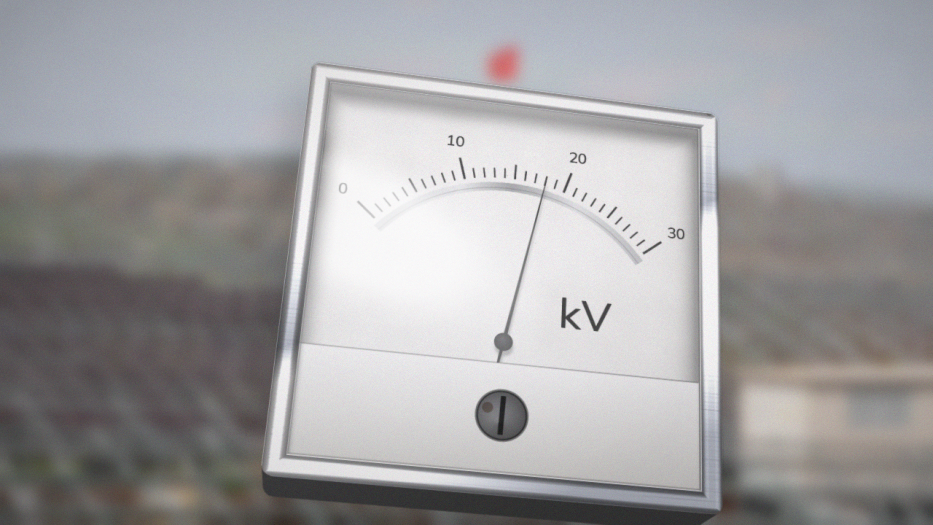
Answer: {"value": 18, "unit": "kV"}
